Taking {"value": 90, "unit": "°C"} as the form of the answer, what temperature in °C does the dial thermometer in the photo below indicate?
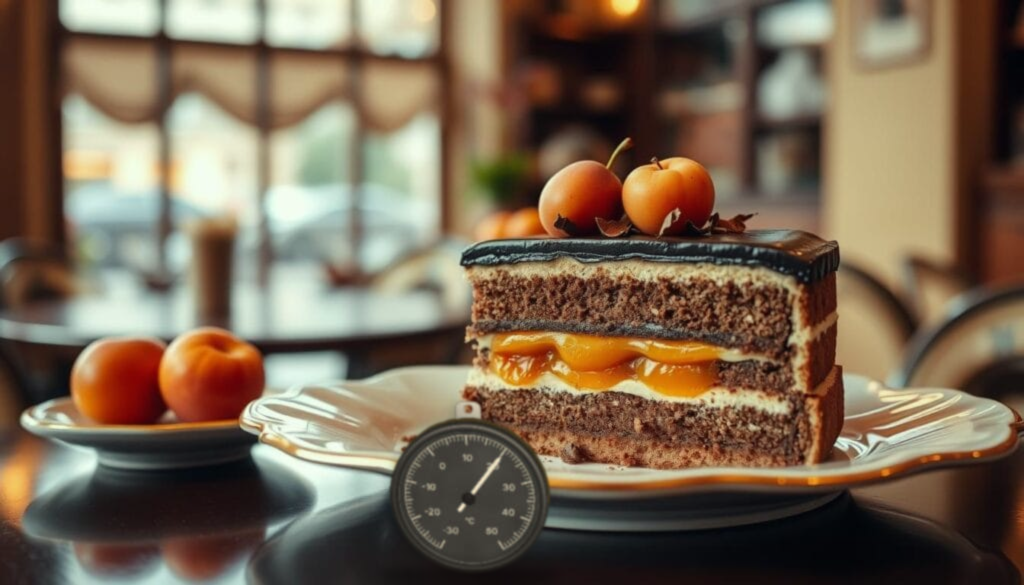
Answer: {"value": 20, "unit": "°C"}
